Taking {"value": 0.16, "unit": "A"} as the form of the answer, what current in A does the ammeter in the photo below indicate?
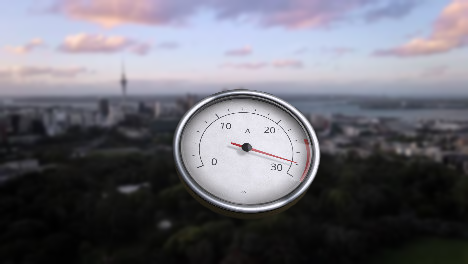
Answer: {"value": 28, "unit": "A"}
